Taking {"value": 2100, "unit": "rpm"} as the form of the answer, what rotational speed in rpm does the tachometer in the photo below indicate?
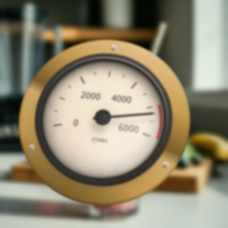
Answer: {"value": 5250, "unit": "rpm"}
